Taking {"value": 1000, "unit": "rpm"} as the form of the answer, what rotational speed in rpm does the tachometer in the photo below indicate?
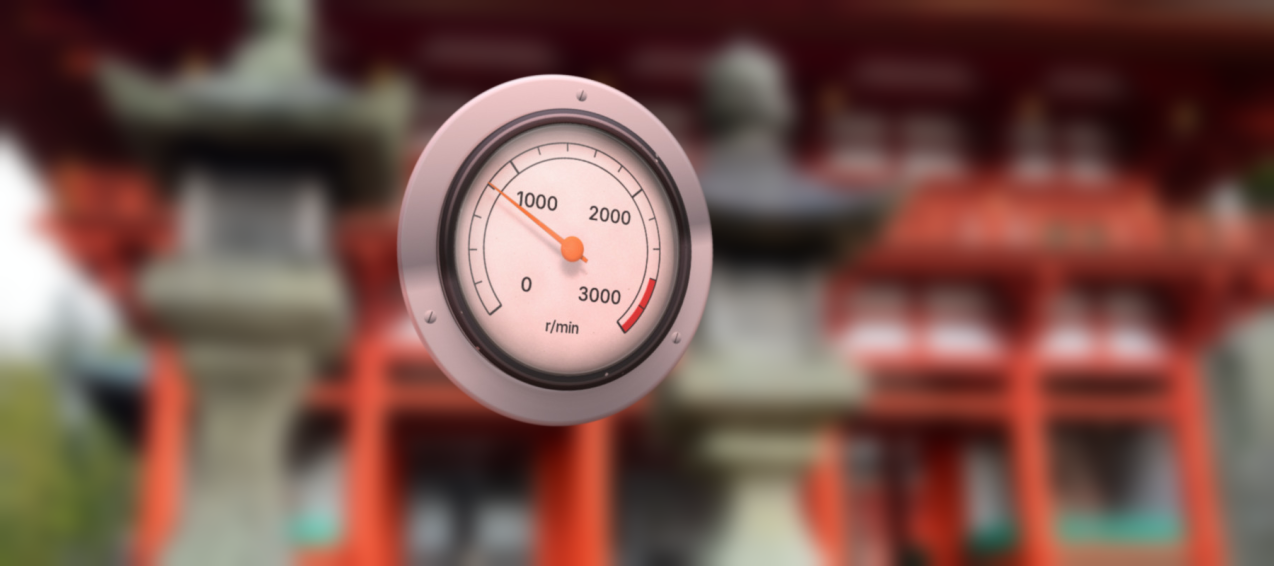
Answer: {"value": 800, "unit": "rpm"}
